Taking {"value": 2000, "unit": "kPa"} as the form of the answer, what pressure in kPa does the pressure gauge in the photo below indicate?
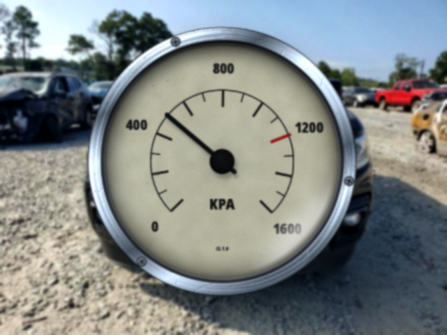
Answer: {"value": 500, "unit": "kPa"}
